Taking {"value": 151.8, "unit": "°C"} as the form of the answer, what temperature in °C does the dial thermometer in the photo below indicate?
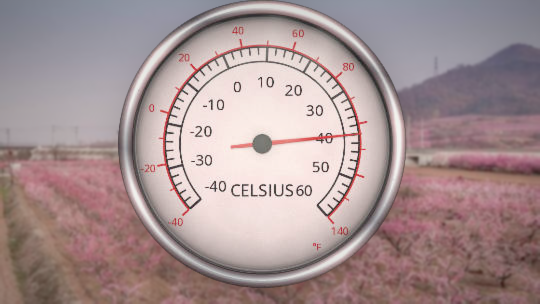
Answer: {"value": 40, "unit": "°C"}
